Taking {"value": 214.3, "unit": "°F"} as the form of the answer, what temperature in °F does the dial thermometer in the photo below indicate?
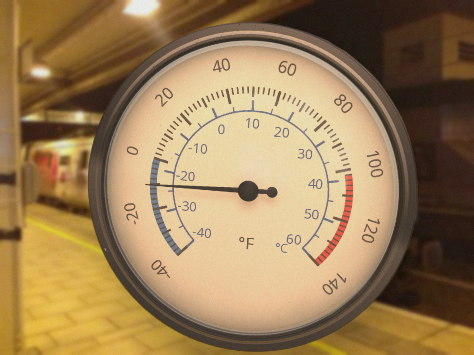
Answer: {"value": -10, "unit": "°F"}
